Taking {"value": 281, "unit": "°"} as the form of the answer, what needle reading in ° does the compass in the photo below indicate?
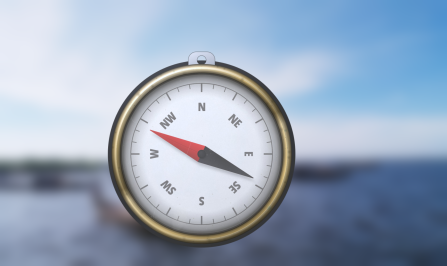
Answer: {"value": 295, "unit": "°"}
